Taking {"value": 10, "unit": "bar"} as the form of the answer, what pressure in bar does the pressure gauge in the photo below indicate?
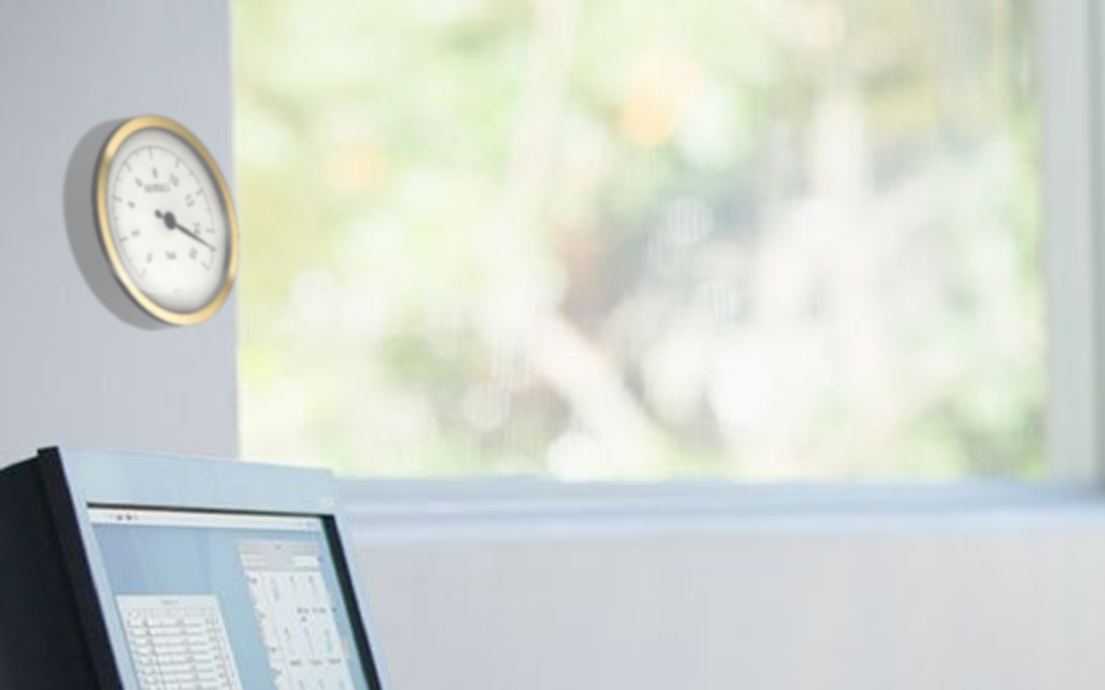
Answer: {"value": 15, "unit": "bar"}
